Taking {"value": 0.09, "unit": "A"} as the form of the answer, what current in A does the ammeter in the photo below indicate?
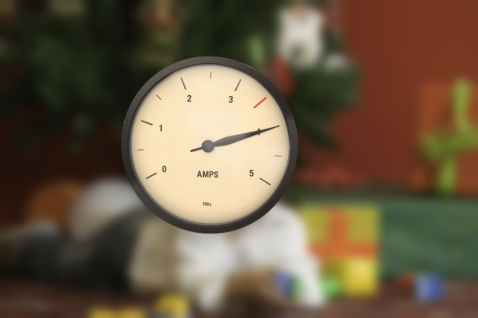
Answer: {"value": 4, "unit": "A"}
